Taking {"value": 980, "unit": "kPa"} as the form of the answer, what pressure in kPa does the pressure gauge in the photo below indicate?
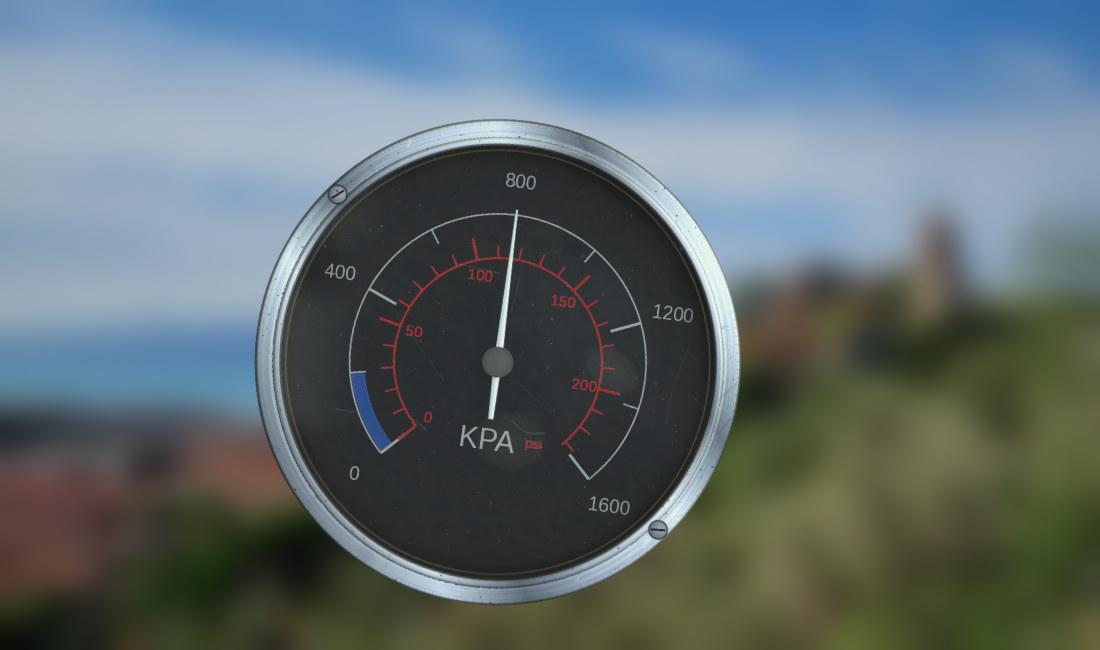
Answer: {"value": 800, "unit": "kPa"}
